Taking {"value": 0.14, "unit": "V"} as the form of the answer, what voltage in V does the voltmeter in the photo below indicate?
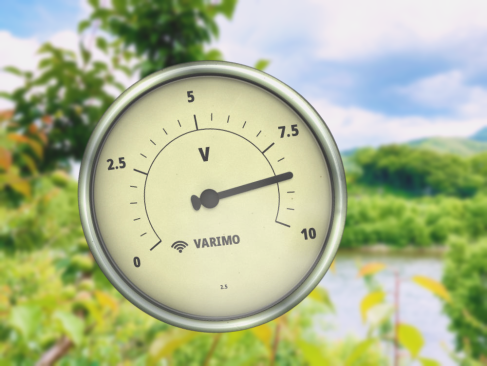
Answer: {"value": 8.5, "unit": "V"}
